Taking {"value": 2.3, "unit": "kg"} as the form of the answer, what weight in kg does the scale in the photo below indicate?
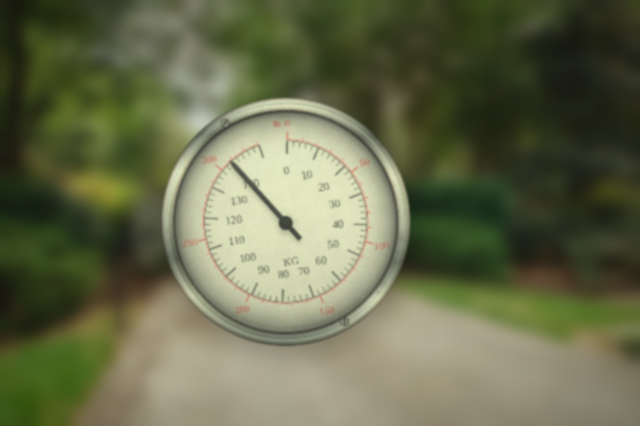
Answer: {"value": 140, "unit": "kg"}
